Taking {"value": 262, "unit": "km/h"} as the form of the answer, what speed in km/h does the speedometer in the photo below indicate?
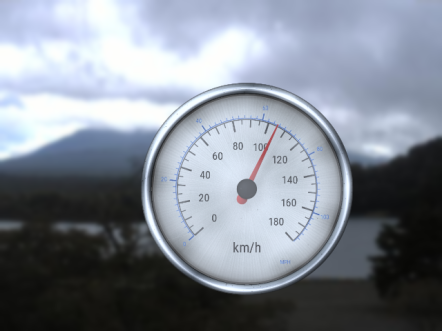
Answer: {"value": 105, "unit": "km/h"}
